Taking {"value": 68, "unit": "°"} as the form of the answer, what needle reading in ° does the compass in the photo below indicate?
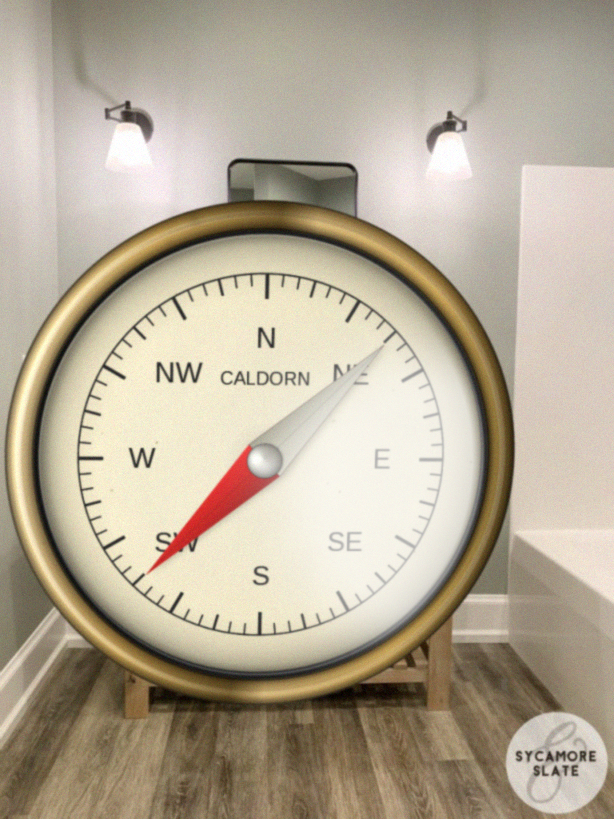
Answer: {"value": 225, "unit": "°"}
